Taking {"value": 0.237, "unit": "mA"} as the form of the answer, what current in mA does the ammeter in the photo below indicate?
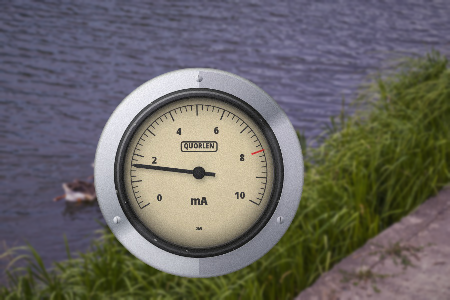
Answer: {"value": 1.6, "unit": "mA"}
